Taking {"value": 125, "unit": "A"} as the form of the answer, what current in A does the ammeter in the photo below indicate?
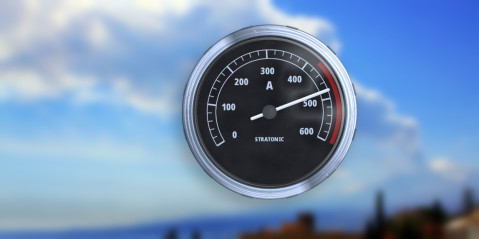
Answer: {"value": 480, "unit": "A"}
